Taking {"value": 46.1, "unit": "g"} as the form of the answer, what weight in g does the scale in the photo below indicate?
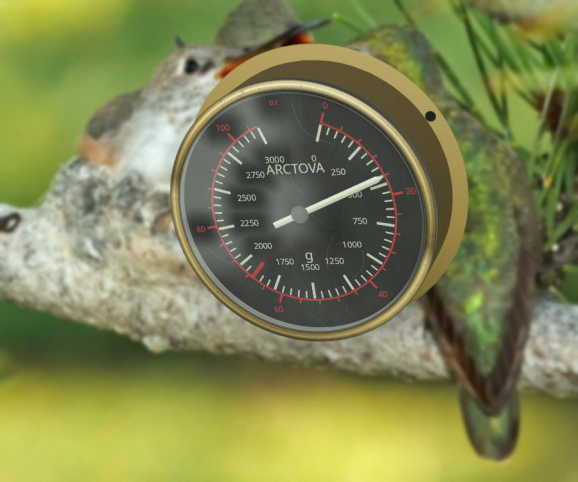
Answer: {"value": 450, "unit": "g"}
